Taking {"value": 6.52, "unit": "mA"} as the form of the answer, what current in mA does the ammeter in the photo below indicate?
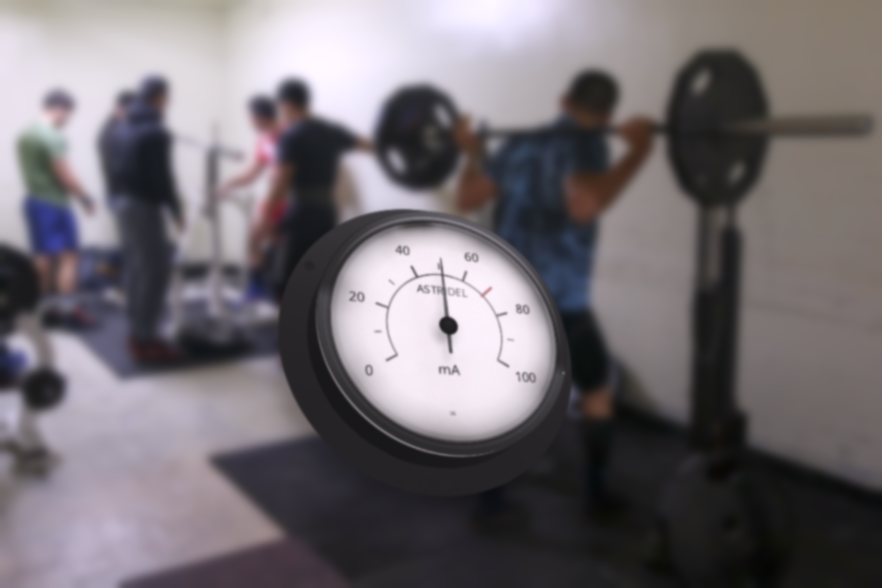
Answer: {"value": 50, "unit": "mA"}
